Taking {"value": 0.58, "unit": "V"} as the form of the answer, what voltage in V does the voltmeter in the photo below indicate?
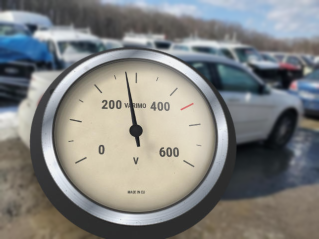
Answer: {"value": 275, "unit": "V"}
